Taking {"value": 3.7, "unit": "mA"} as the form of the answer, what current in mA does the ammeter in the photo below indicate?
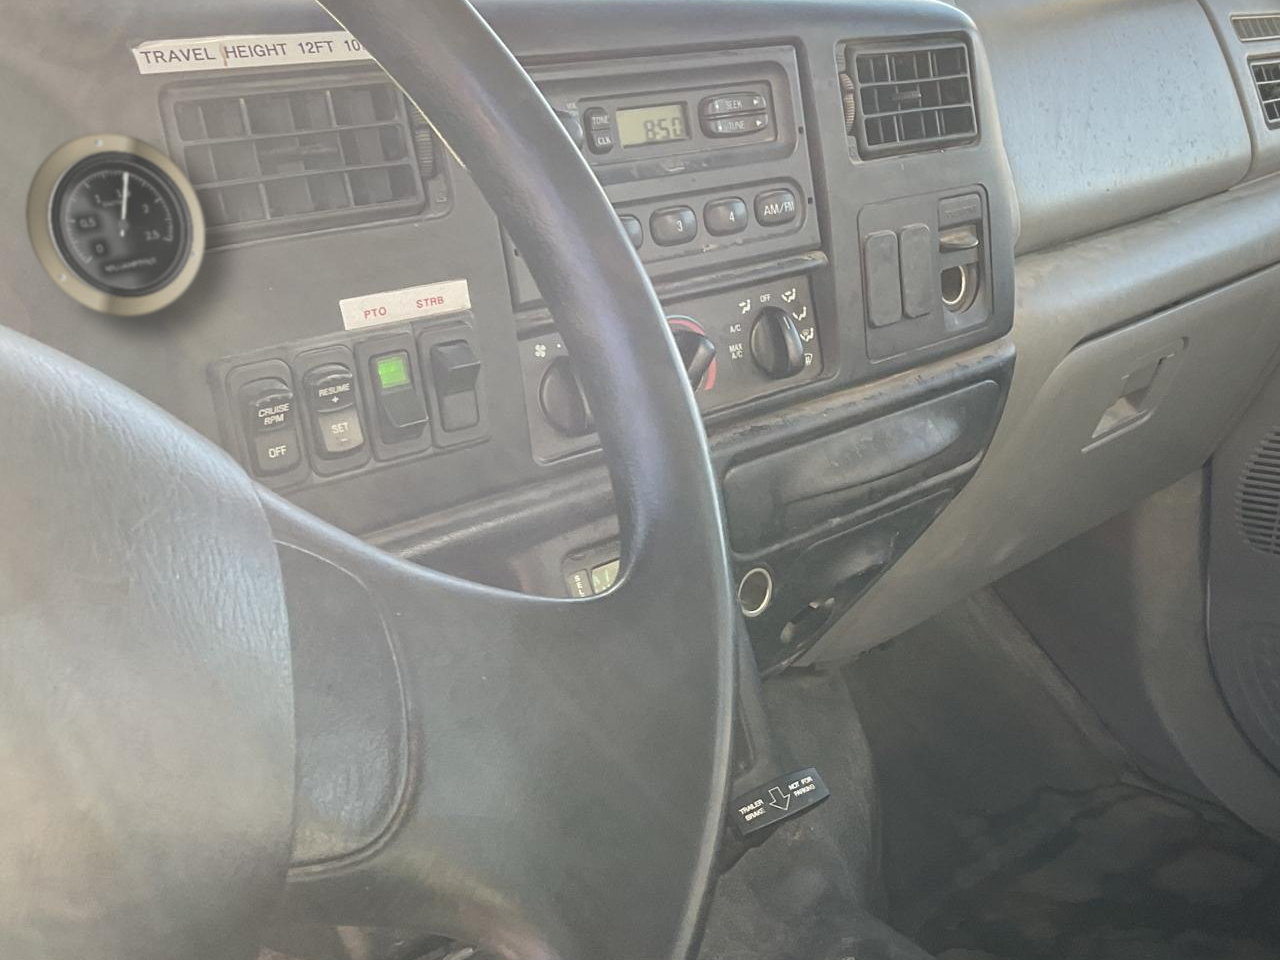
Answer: {"value": 1.5, "unit": "mA"}
